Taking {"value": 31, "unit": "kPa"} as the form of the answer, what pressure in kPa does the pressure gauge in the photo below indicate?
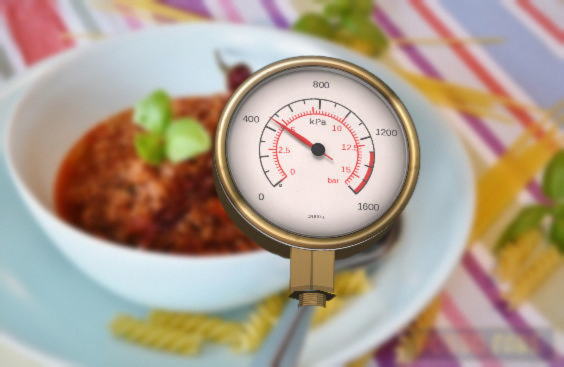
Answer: {"value": 450, "unit": "kPa"}
